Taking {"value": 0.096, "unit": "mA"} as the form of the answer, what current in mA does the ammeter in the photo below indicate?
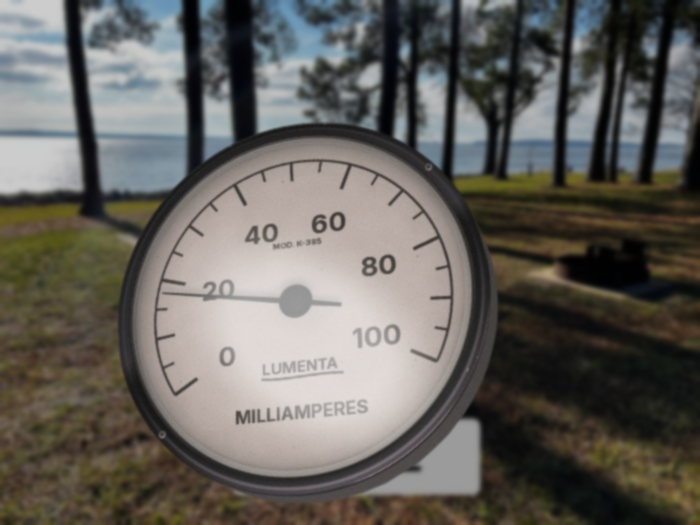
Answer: {"value": 17.5, "unit": "mA"}
